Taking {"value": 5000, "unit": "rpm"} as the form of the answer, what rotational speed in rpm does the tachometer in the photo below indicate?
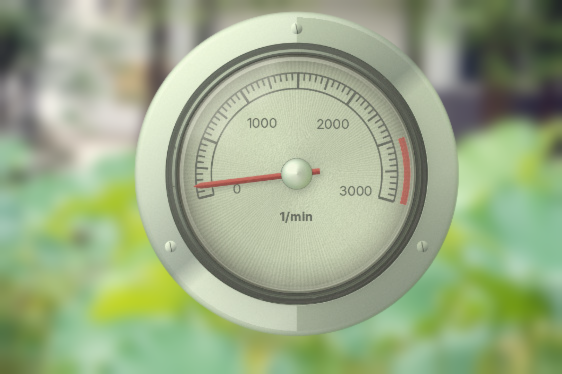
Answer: {"value": 100, "unit": "rpm"}
